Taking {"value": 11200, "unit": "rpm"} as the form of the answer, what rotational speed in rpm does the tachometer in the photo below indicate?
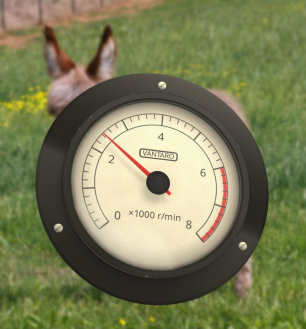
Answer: {"value": 2400, "unit": "rpm"}
